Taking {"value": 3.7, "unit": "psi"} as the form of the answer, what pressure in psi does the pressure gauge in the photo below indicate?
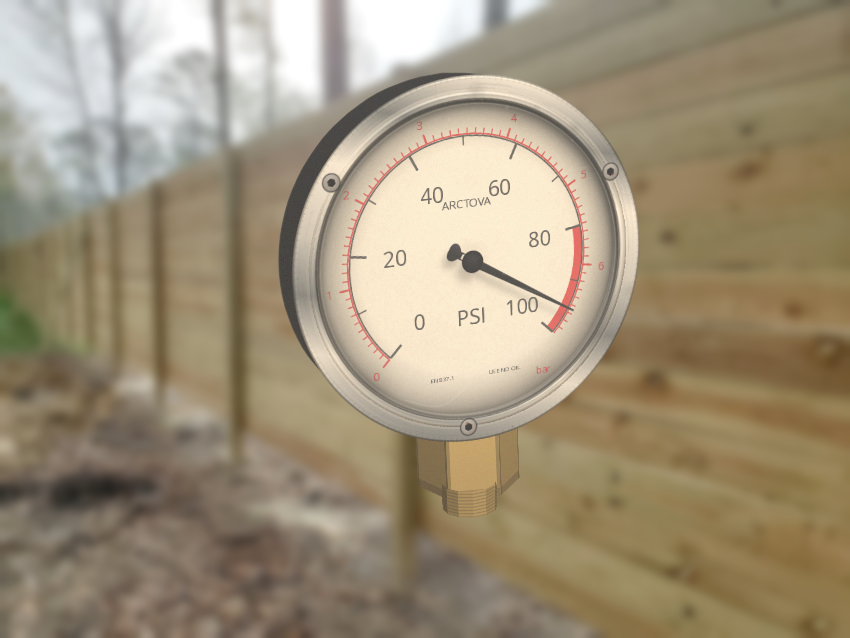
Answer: {"value": 95, "unit": "psi"}
